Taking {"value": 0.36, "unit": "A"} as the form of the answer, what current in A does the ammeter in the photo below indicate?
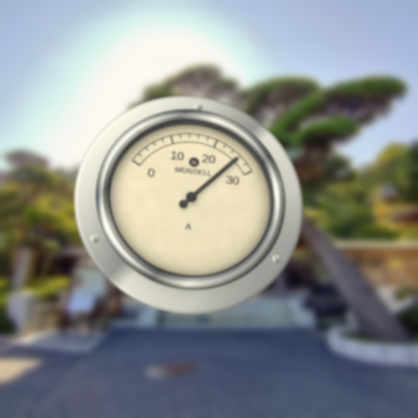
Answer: {"value": 26, "unit": "A"}
